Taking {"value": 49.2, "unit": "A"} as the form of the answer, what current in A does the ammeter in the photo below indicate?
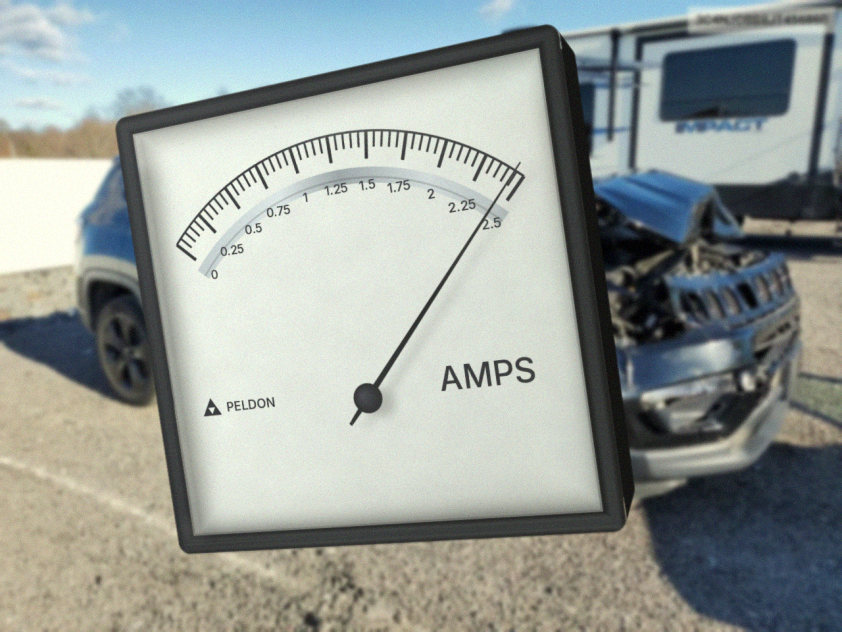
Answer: {"value": 2.45, "unit": "A"}
